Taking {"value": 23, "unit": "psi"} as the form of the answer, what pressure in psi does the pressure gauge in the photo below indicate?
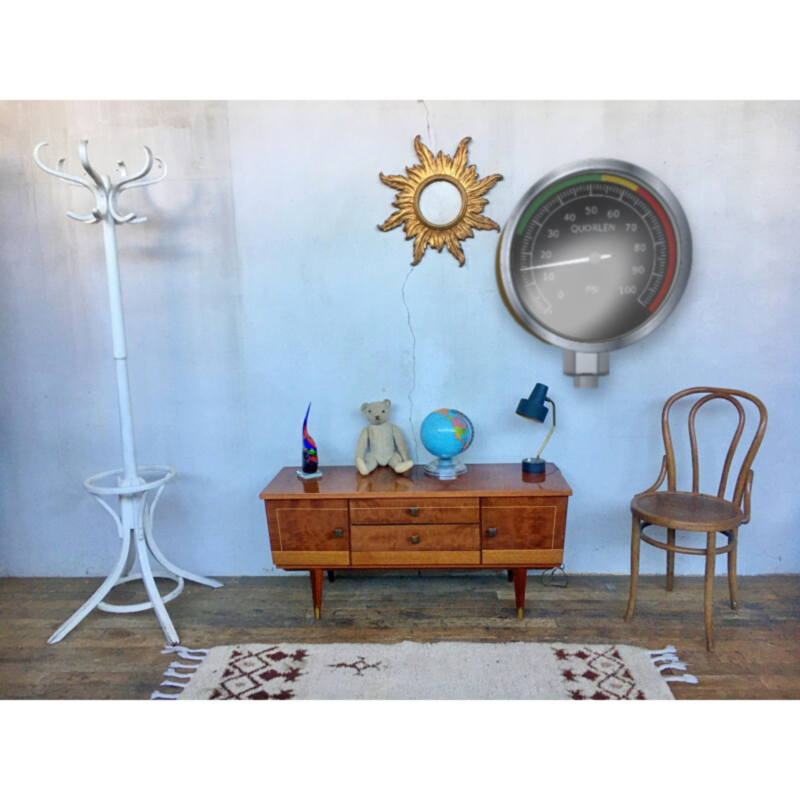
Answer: {"value": 15, "unit": "psi"}
